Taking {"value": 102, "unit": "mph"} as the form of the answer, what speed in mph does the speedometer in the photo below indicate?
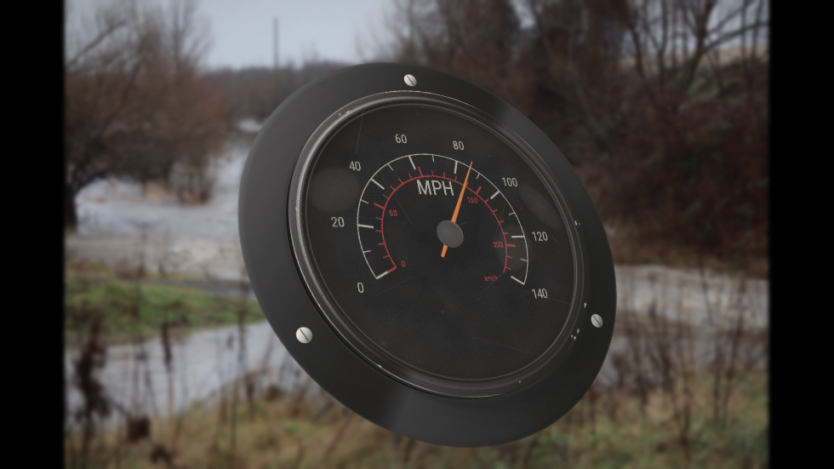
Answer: {"value": 85, "unit": "mph"}
